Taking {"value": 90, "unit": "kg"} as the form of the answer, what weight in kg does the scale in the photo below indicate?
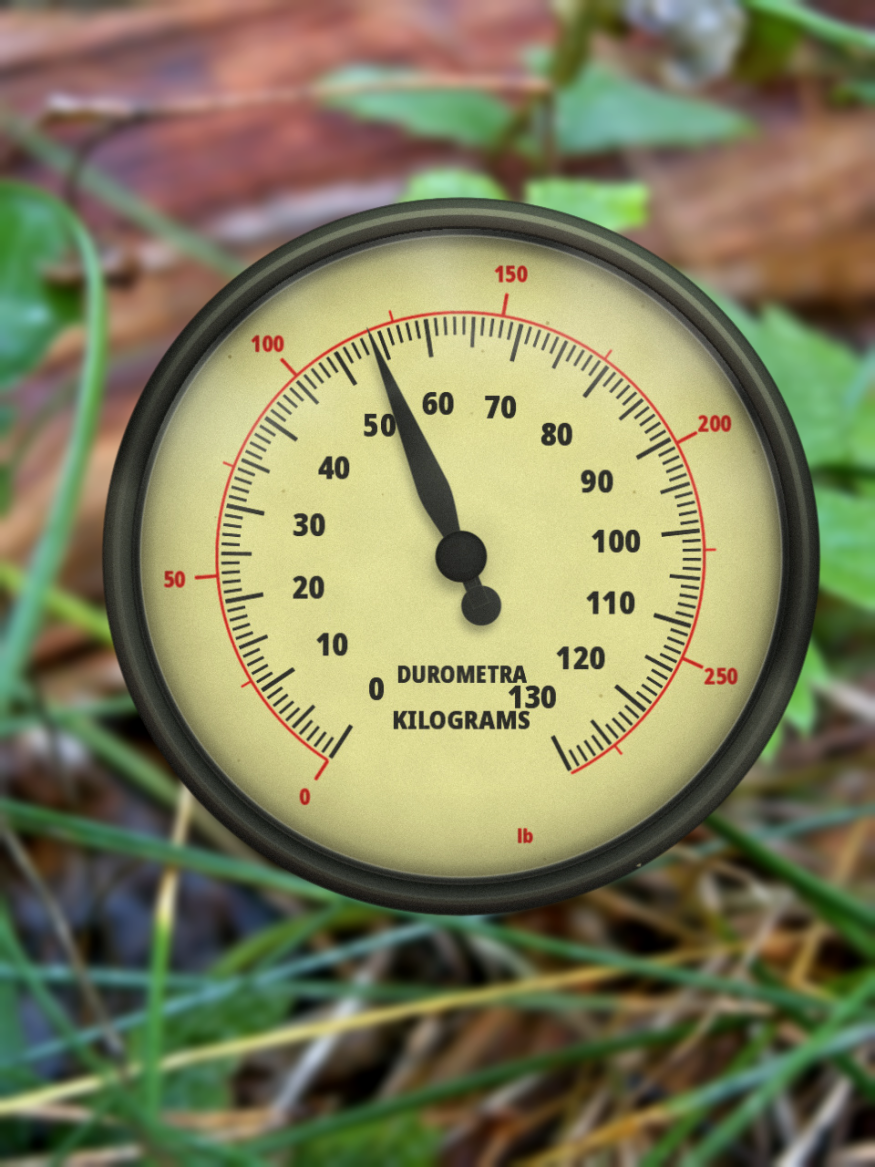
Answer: {"value": 54, "unit": "kg"}
